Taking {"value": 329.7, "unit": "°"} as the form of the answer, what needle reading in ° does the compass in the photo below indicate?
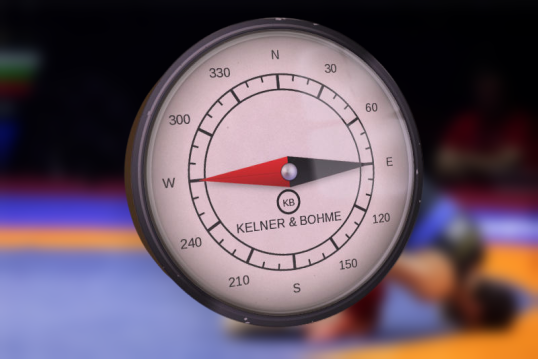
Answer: {"value": 270, "unit": "°"}
